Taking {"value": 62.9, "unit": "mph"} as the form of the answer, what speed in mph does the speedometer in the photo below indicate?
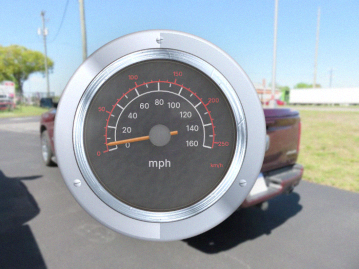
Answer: {"value": 5, "unit": "mph"}
